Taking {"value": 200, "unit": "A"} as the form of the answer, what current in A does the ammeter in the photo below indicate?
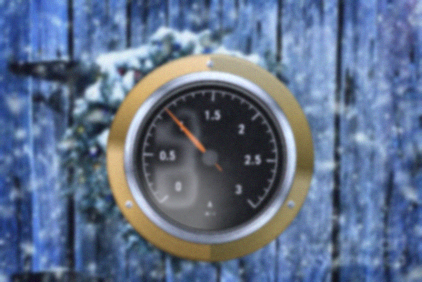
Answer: {"value": 1, "unit": "A"}
